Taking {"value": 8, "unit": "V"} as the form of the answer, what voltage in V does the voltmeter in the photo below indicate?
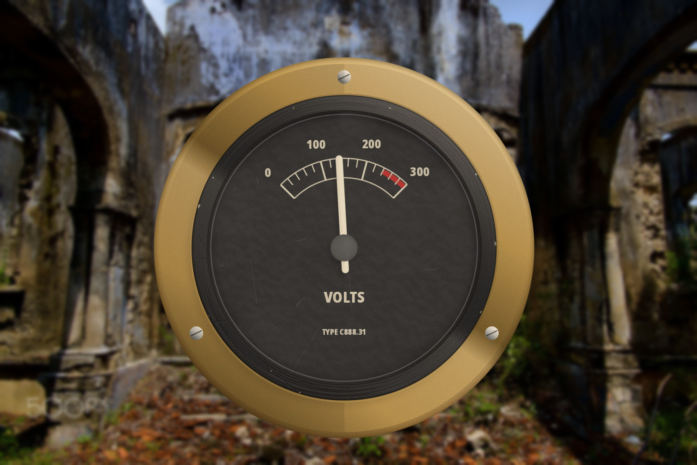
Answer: {"value": 140, "unit": "V"}
